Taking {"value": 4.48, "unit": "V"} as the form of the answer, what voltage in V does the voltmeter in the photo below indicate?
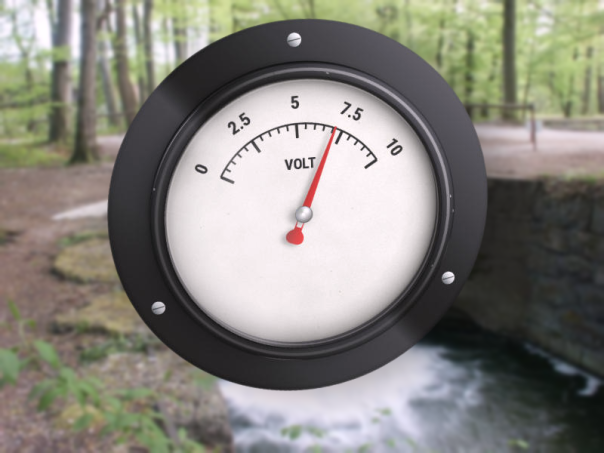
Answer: {"value": 7, "unit": "V"}
